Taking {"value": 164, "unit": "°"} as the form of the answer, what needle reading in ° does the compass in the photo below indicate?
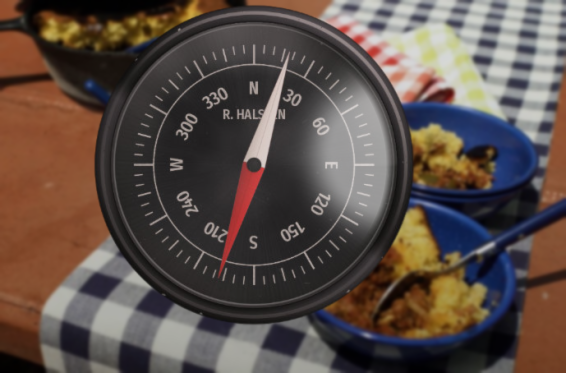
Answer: {"value": 197.5, "unit": "°"}
